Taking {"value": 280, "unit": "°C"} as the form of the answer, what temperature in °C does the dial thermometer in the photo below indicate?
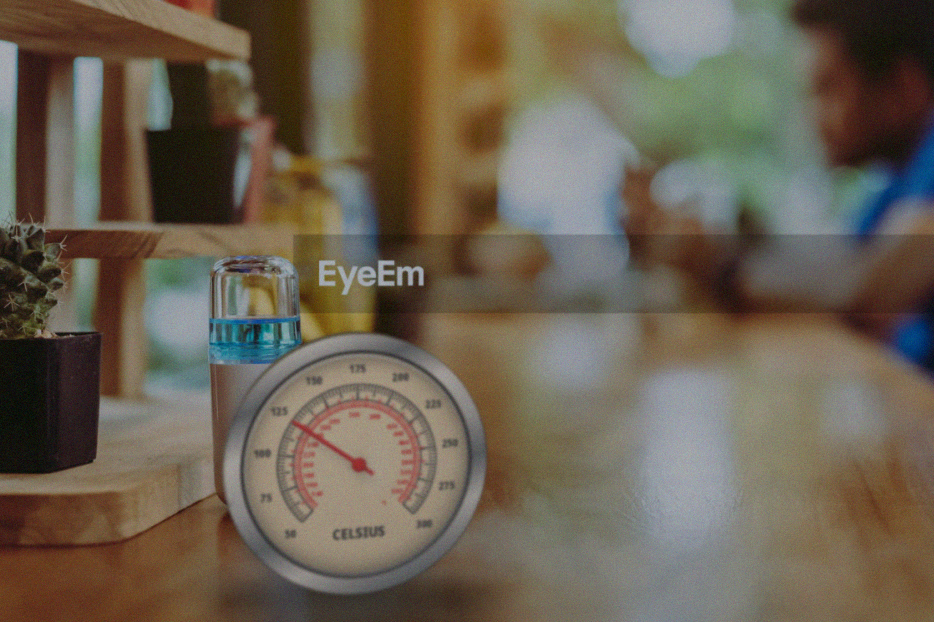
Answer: {"value": 125, "unit": "°C"}
